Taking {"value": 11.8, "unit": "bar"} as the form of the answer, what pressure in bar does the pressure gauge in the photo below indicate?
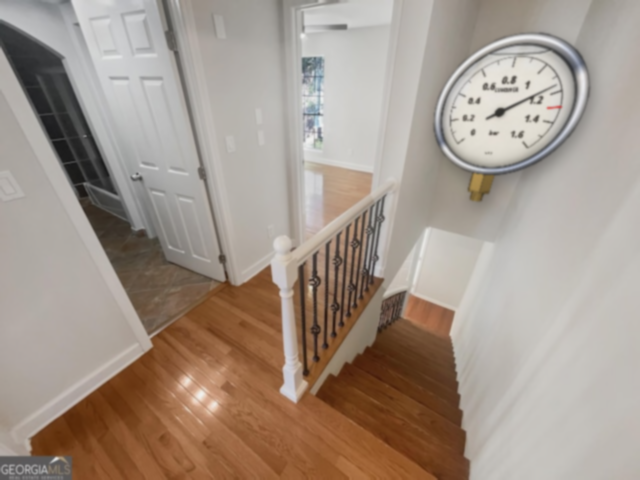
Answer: {"value": 1.15, "unit": "bar"}
